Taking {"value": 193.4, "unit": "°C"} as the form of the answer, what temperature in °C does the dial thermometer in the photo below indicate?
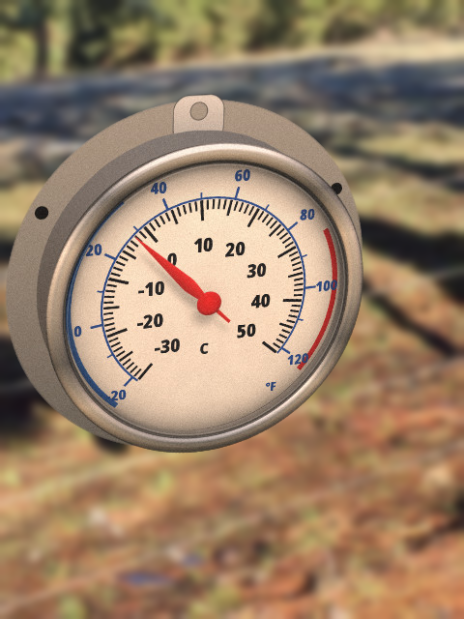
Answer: {"value": -2, "unit": "°C"}
